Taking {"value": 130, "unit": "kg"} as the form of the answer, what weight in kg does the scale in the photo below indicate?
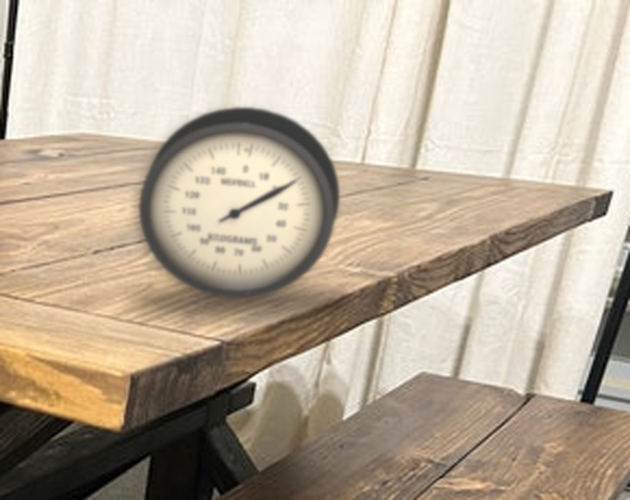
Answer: {"value": 20, "unit": "kg"}
